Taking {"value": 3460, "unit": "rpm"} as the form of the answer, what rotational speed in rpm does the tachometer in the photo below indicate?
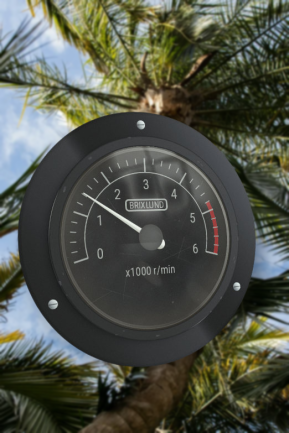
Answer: {"value": 1400, "unit": "rpm"}
